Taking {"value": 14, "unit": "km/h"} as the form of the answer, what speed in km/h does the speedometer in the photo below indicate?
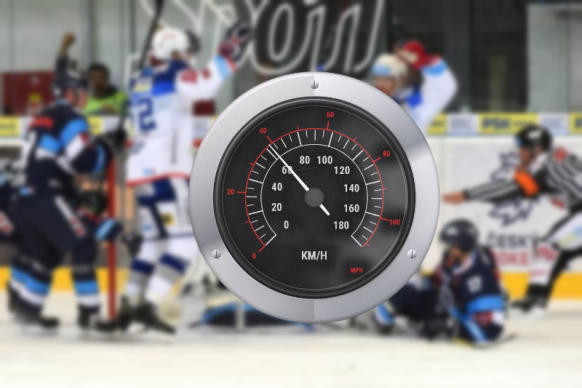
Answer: {"value": 62.5, "unit": "km/h"}
